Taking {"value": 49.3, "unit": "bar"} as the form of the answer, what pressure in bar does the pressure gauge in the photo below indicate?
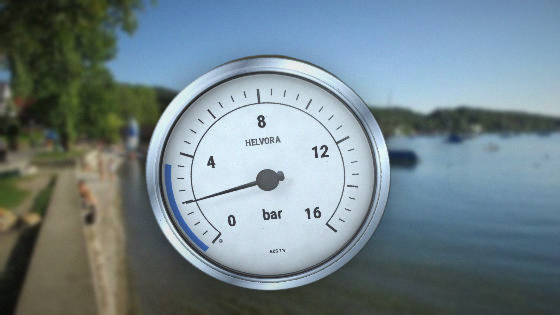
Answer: {"value": 2, "unit": "bar"}
